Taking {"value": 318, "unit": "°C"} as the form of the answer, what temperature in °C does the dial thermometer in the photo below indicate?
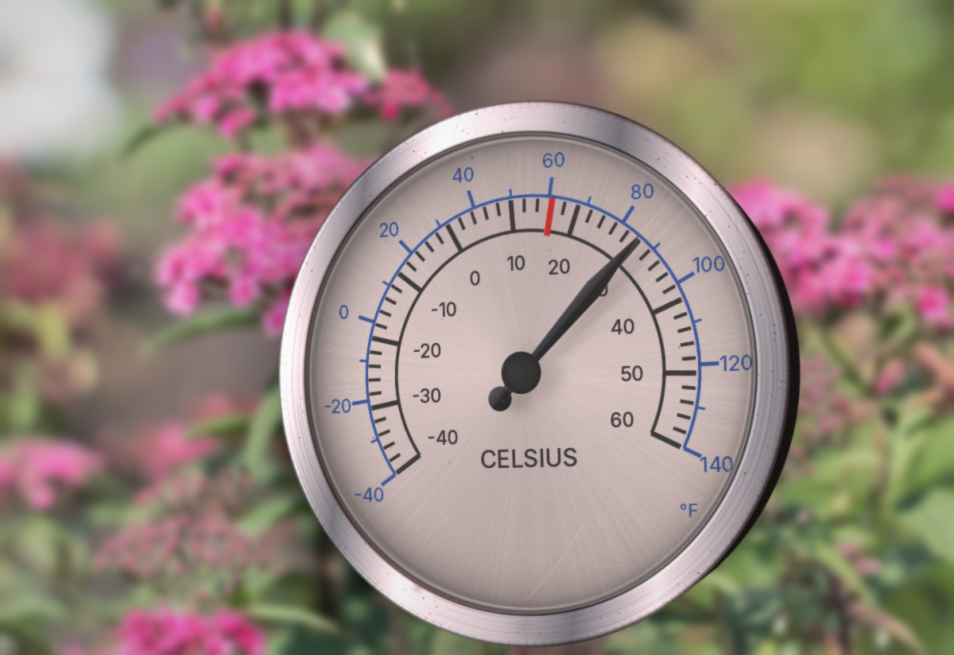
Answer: {"value": 30, "unit": "°C"}
